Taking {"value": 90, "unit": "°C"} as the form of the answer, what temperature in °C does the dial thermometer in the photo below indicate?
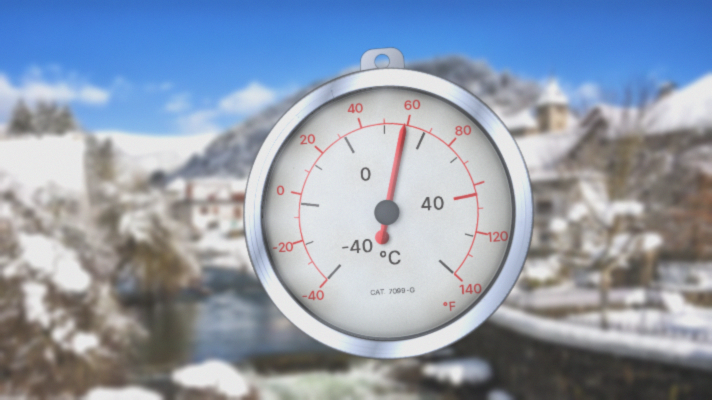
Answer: {"value": 15, "unit": "°C"}
